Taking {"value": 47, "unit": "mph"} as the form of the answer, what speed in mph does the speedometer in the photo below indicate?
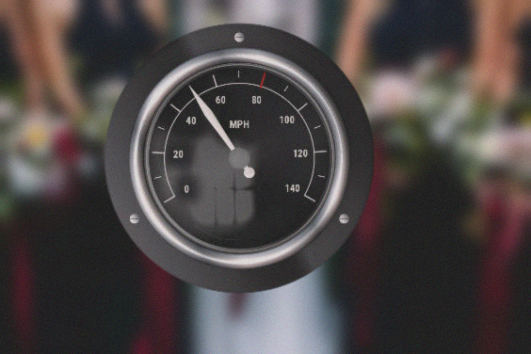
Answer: {"value": 50, "unit": "mph"}
